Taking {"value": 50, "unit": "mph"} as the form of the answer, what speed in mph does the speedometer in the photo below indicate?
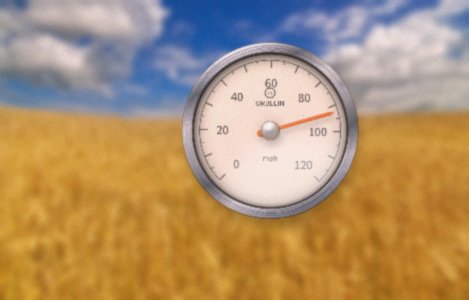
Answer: {"value": 92.5, "unit": "mph"}
